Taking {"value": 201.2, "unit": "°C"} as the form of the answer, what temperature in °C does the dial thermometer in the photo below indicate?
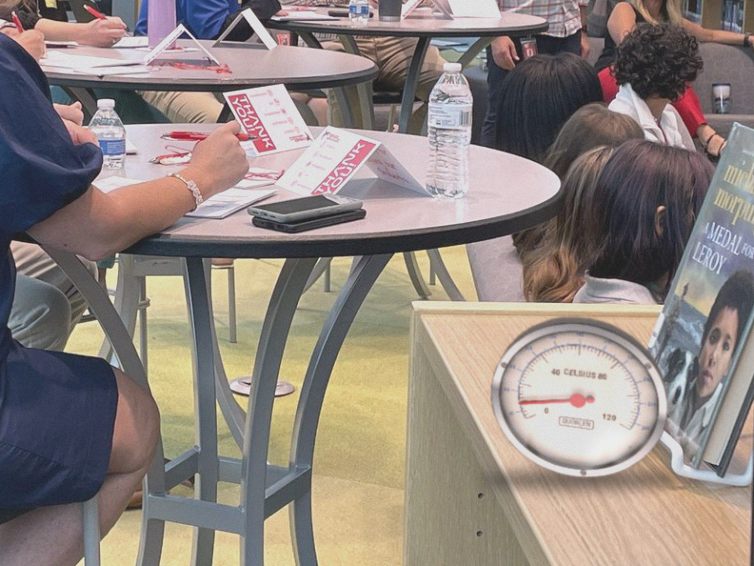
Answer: {"value": 10, "unit": "°C"}
